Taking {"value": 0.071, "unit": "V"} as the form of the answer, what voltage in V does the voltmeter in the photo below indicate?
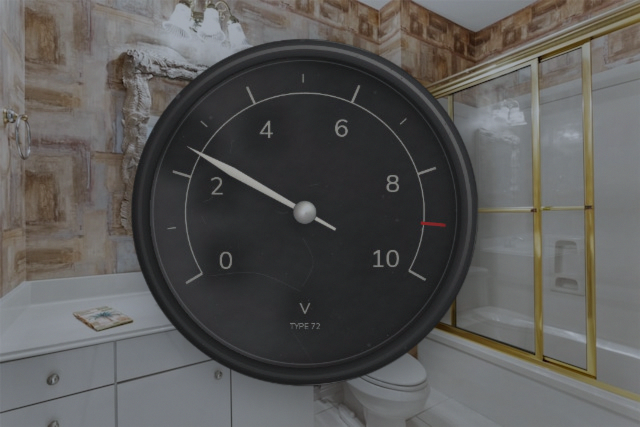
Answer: {"value": 2.5, "unit": "V"}
